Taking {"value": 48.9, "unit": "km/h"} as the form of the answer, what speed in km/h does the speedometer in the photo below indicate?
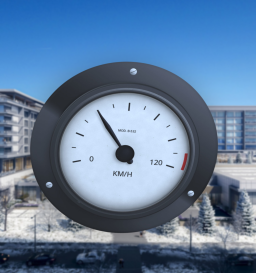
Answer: {"value": 40, "unit": "km/h"}
